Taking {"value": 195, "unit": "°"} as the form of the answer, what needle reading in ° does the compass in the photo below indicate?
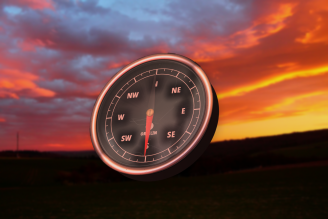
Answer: {"value": 180, "unit": "°"}
